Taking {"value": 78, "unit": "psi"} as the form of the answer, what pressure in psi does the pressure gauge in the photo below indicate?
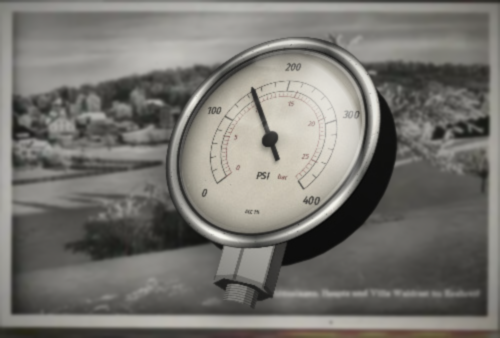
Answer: {"value": 150, "unit": "psi"}
